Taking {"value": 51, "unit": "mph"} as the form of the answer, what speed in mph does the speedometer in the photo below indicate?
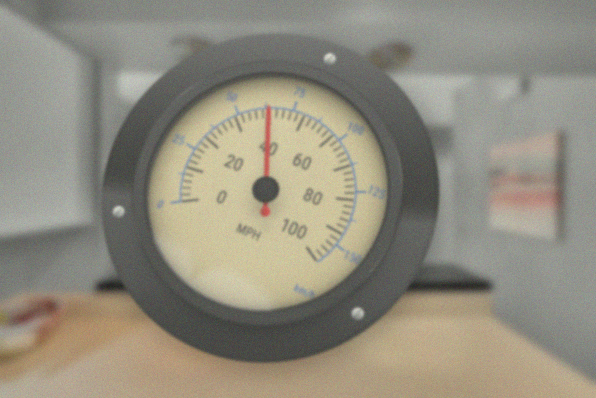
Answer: {"value": 40, "unit": "mph"}
